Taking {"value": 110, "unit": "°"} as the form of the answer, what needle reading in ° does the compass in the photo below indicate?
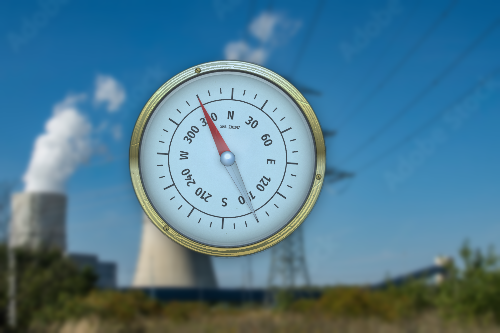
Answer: {"value": 330, "unit": "°"}
